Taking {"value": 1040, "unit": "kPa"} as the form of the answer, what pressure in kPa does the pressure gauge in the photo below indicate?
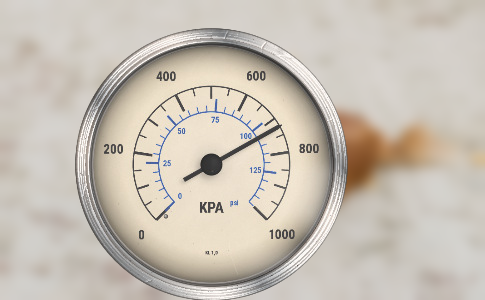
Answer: {"value": 725, "unit": "kPa"}
